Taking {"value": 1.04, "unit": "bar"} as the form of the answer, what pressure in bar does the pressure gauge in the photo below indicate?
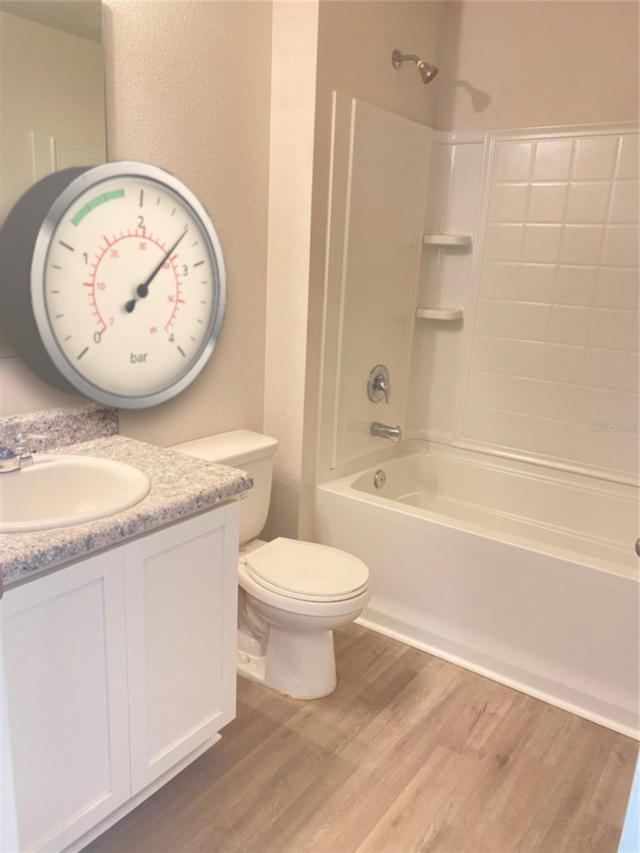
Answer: {"value": 2.6, "unit": "bar"}
